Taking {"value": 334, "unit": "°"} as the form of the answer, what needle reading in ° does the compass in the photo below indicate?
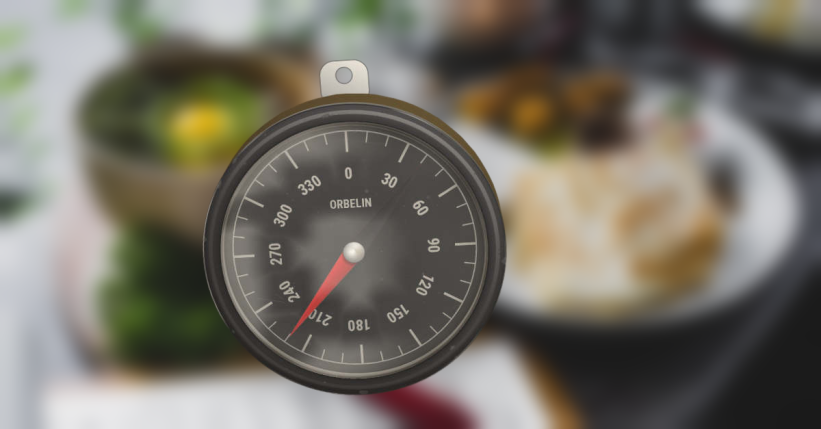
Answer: {"value": 220, "unit": "°"}
